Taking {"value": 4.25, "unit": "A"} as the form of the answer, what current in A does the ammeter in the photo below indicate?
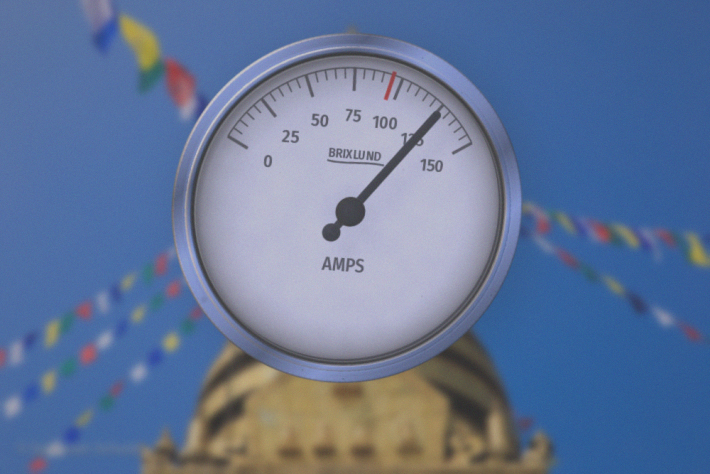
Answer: {"value": 125, "unit": "A"}
